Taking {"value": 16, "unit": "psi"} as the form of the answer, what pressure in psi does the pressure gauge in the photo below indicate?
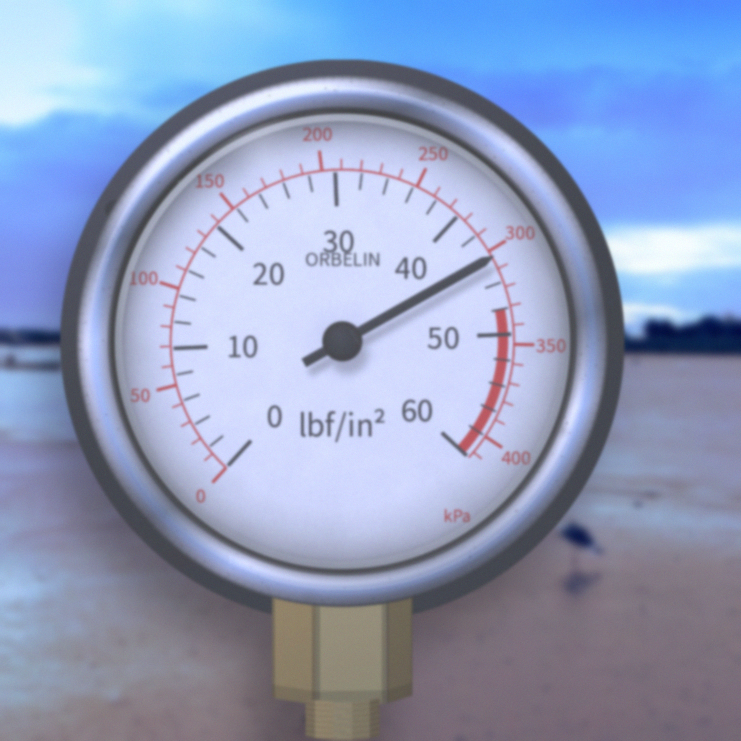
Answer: {"value": 44, "unit": "psi"}
